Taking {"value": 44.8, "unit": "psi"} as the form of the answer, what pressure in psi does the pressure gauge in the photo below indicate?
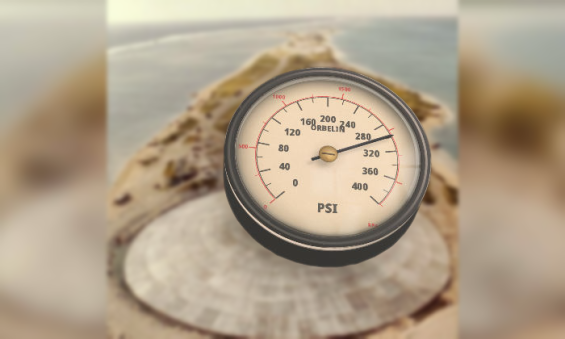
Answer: {"value": 300, "unit": "psi"}
